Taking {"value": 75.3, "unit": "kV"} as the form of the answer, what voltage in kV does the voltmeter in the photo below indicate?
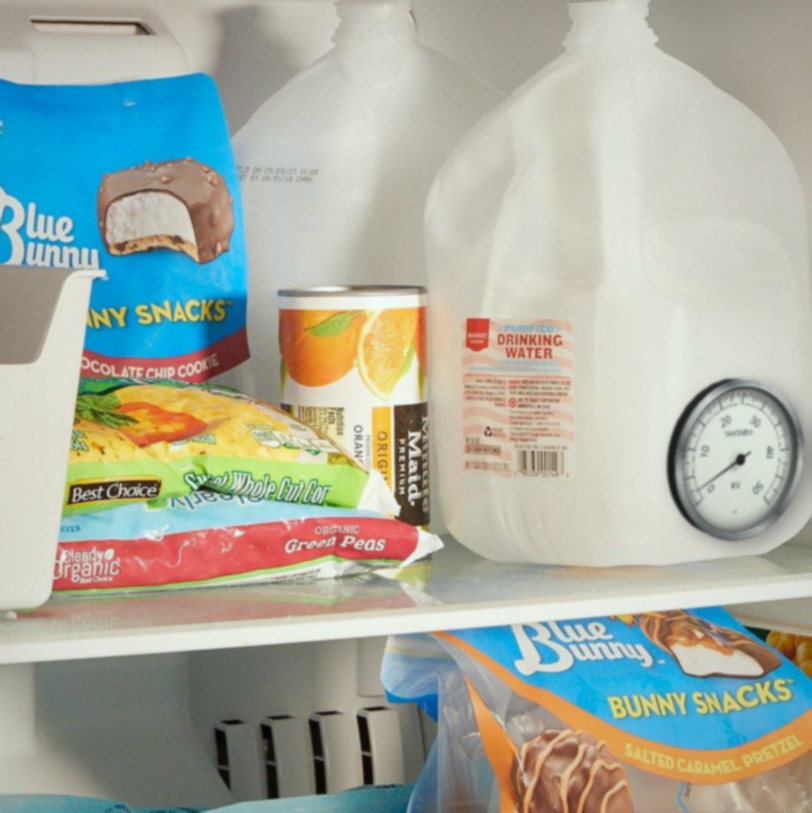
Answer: {"value": 2.5, "unit": "kV"}
